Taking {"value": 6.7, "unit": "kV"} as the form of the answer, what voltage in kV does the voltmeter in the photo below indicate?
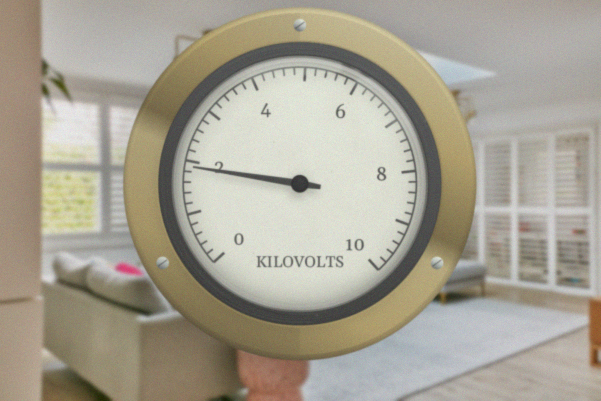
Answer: {"value": 1.9, "unit": "kV"}
